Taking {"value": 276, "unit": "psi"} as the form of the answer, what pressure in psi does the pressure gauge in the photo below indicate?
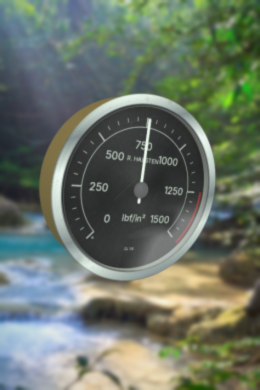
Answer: {"value": 750, "unit": "psi"}
